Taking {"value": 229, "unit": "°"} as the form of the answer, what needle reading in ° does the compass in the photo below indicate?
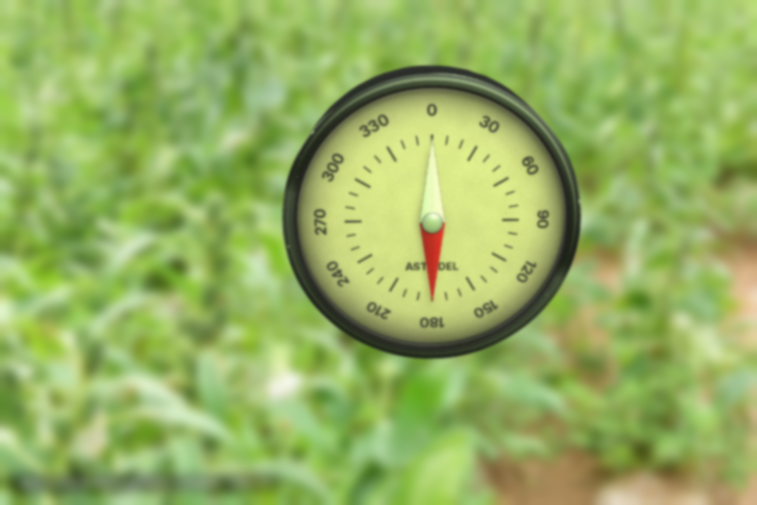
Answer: {"value": 180, "unit": "°"}
